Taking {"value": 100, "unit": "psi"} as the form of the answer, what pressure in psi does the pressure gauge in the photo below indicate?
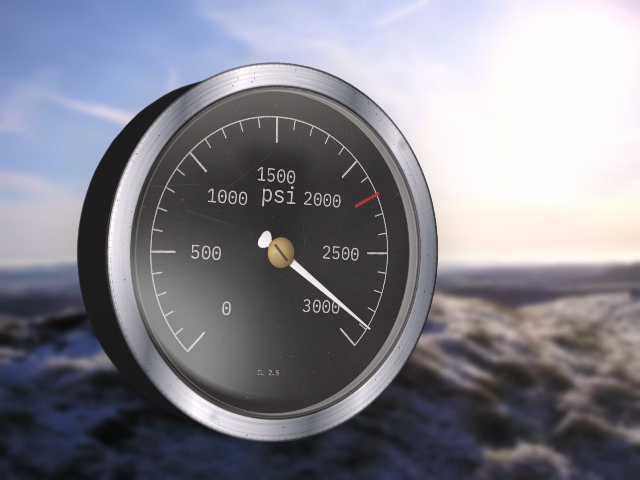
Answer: {"value": 2900, "unit": "psi"}
